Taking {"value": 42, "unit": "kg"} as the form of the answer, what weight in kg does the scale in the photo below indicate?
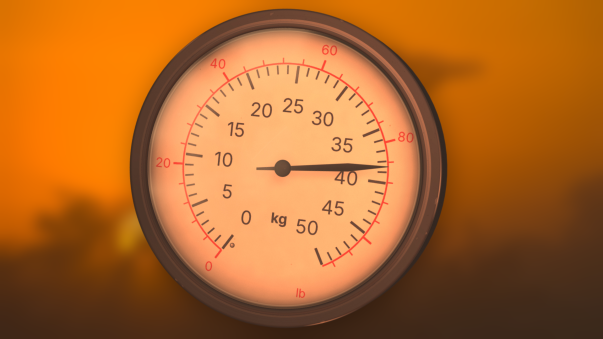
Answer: {"value": 38.5, "unit": "kg"}
